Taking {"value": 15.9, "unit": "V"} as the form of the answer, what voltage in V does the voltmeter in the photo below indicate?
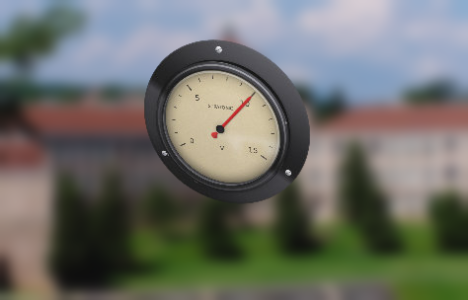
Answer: {"value": 10, "unit": "V"}
